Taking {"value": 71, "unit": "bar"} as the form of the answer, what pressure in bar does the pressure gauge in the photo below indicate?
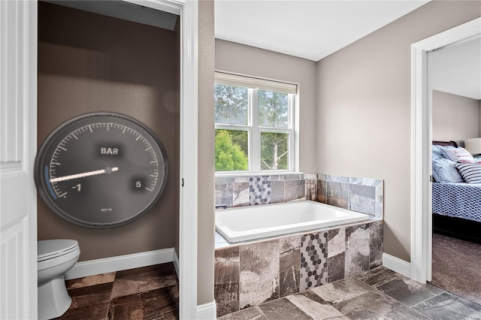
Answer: {"value": -0.5, "unit": "bar"}
